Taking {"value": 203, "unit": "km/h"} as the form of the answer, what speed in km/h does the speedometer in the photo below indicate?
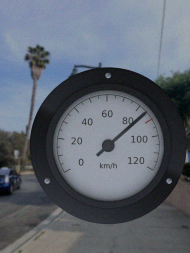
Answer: {"value": 85, "unit": "km/h"}
